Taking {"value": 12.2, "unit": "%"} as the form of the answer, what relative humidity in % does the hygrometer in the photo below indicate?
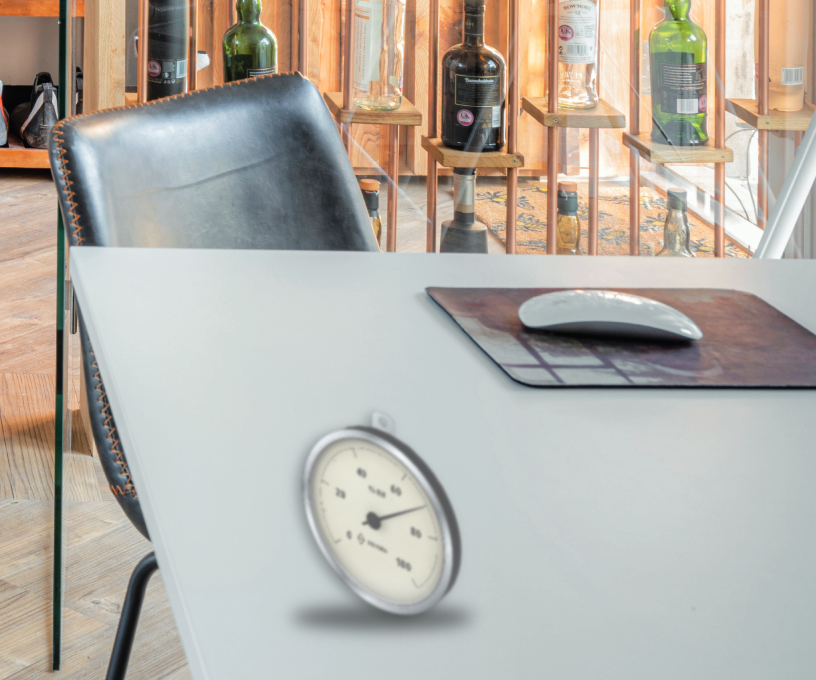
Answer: {"value": 70, "unit": "%"}
